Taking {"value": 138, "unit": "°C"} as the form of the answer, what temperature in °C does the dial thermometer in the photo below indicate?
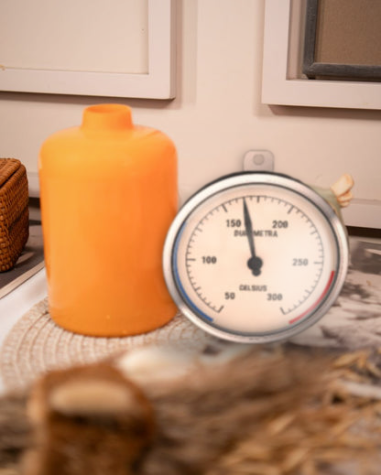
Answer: {"value": 165, "unit": "°C"}
